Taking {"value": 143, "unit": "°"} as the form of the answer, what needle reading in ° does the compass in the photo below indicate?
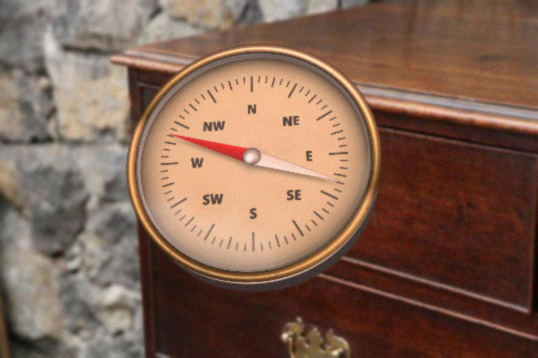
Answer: {"value": 290, "unit": "°"}
